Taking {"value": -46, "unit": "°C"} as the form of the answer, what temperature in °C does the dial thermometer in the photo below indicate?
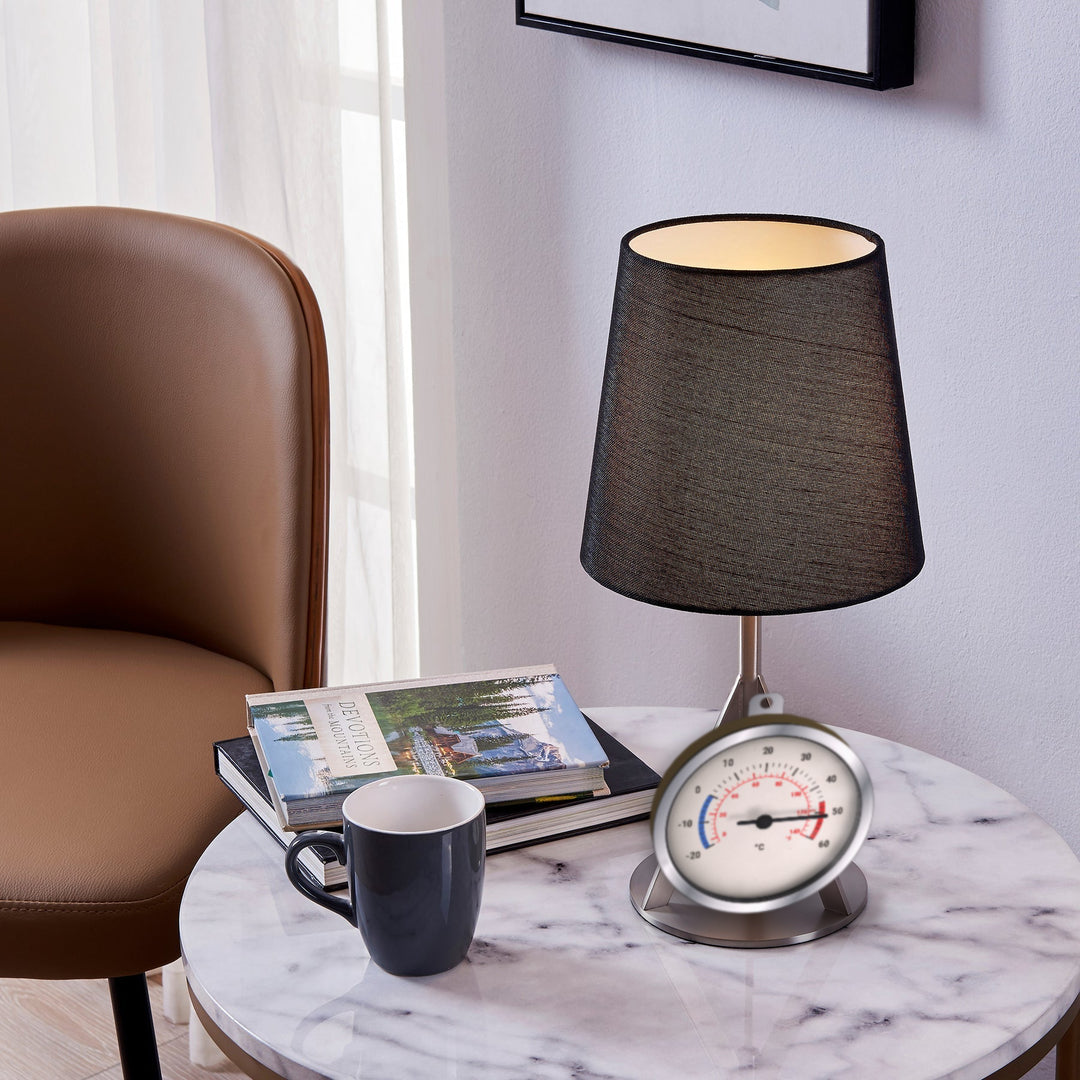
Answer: {"value": 50, "unit": "°C"}
